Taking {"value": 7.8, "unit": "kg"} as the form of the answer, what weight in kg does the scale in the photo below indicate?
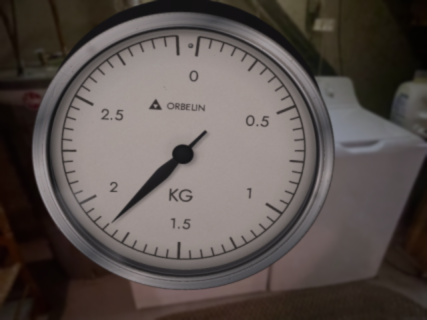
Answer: {"value": 1.85, "unit": "kg"}
